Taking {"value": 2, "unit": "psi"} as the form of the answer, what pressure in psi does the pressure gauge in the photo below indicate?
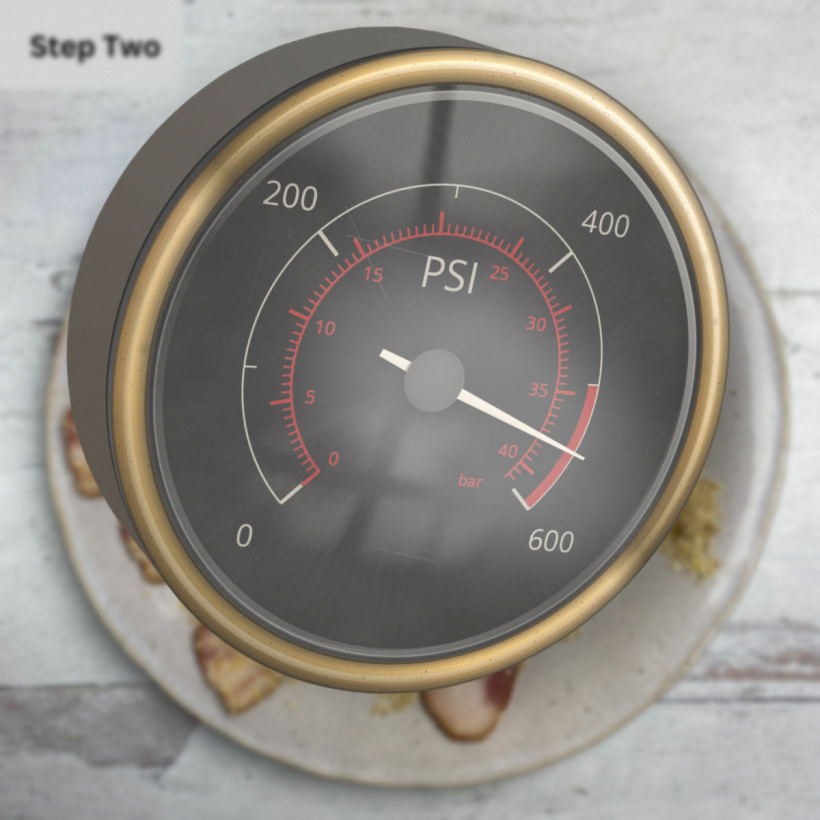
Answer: {"value": 550, "unit": "psi"}
